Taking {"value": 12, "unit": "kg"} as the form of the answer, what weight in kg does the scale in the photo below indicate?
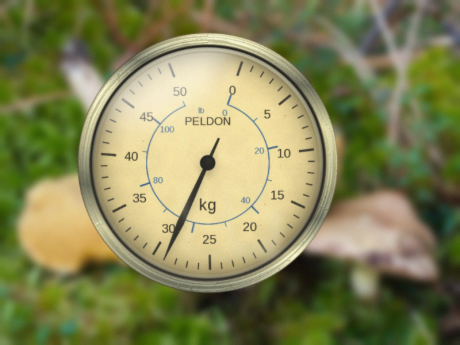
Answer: {"value": 29, "unit": "kg"}
